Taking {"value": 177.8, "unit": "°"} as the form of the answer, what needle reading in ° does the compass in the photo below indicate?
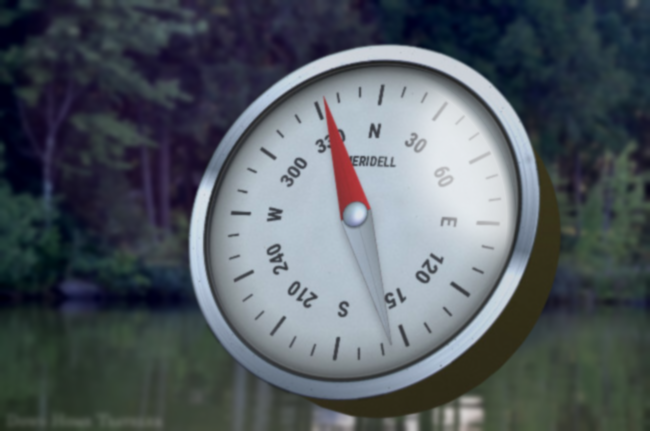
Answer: {"value": 335, "unit": "°"}
